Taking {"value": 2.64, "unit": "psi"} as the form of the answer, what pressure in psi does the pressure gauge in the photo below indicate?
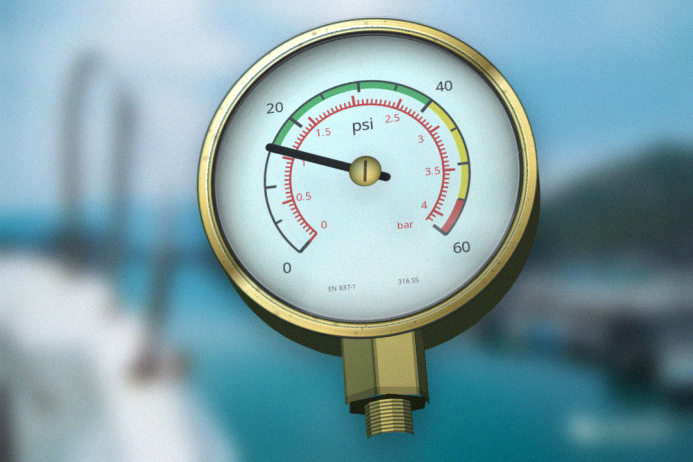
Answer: {"value": 15, "unit": "psi"}
